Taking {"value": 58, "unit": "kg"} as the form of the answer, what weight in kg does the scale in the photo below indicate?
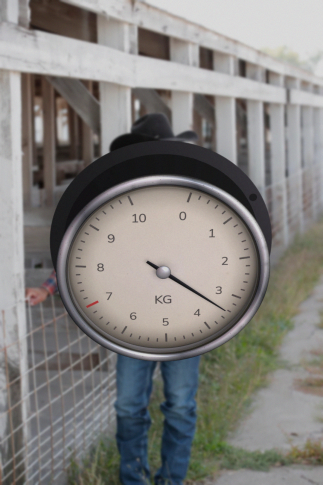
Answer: {"value": 3.4, "unit": "kg"}
